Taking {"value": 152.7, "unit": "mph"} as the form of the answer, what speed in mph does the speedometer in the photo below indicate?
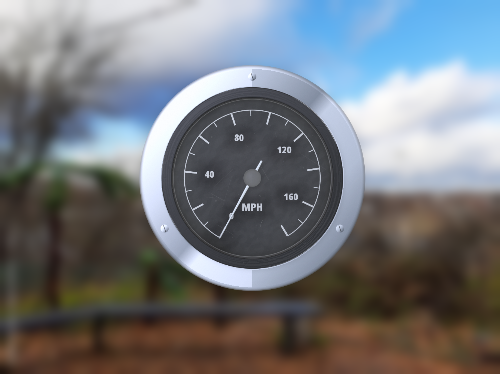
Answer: {"value": 0, "unit": "mph"}
